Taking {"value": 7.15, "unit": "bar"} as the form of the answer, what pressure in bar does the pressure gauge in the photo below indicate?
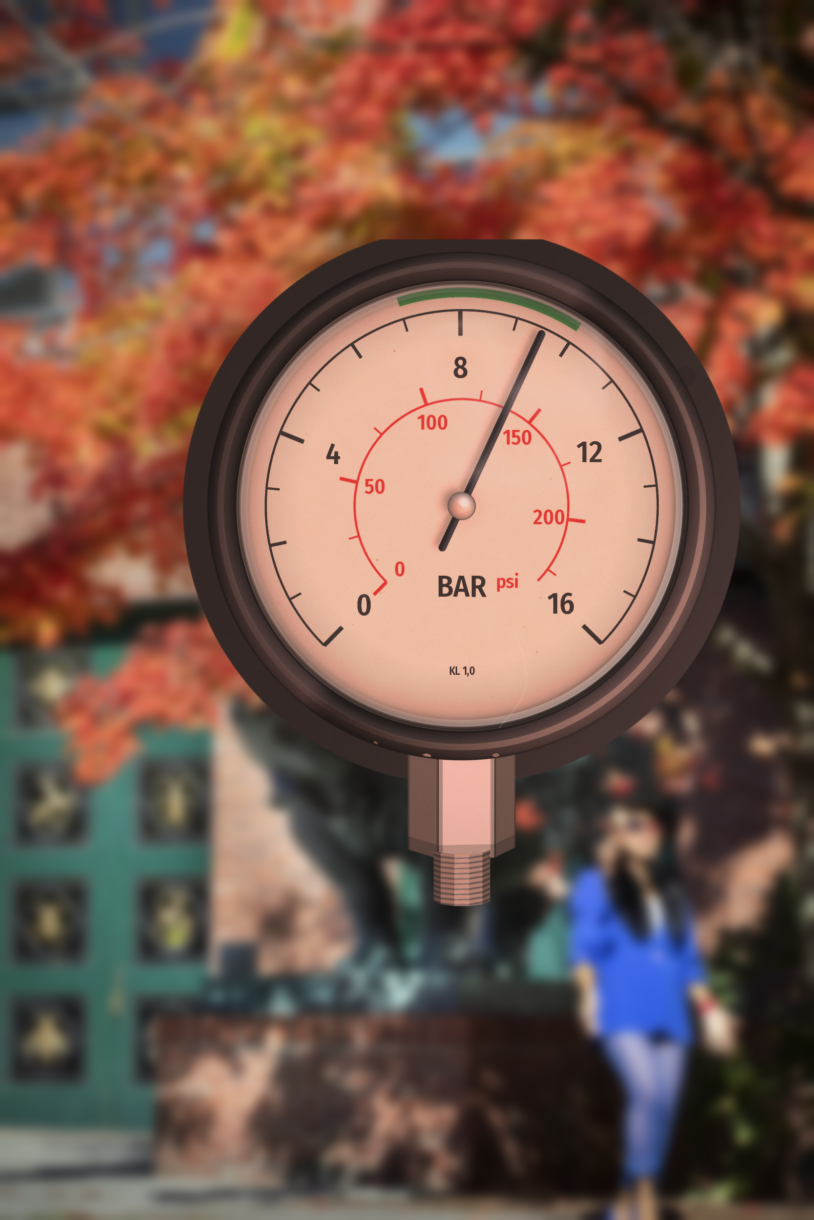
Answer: {"value": 9.5, "unit": "bar"}
